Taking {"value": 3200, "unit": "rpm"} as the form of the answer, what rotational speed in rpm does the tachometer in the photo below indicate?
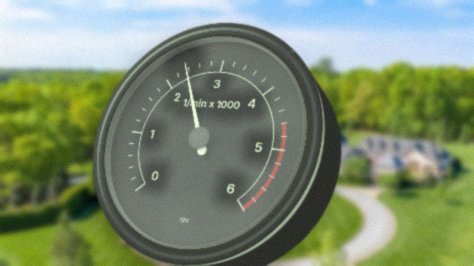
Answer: {"value": 2400, "unit": "rpm"}
